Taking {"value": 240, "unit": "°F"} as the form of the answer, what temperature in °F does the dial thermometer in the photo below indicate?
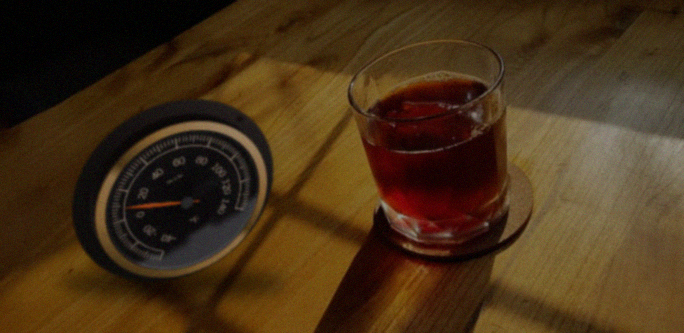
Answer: {"value": 10, "unit": "°F"}
